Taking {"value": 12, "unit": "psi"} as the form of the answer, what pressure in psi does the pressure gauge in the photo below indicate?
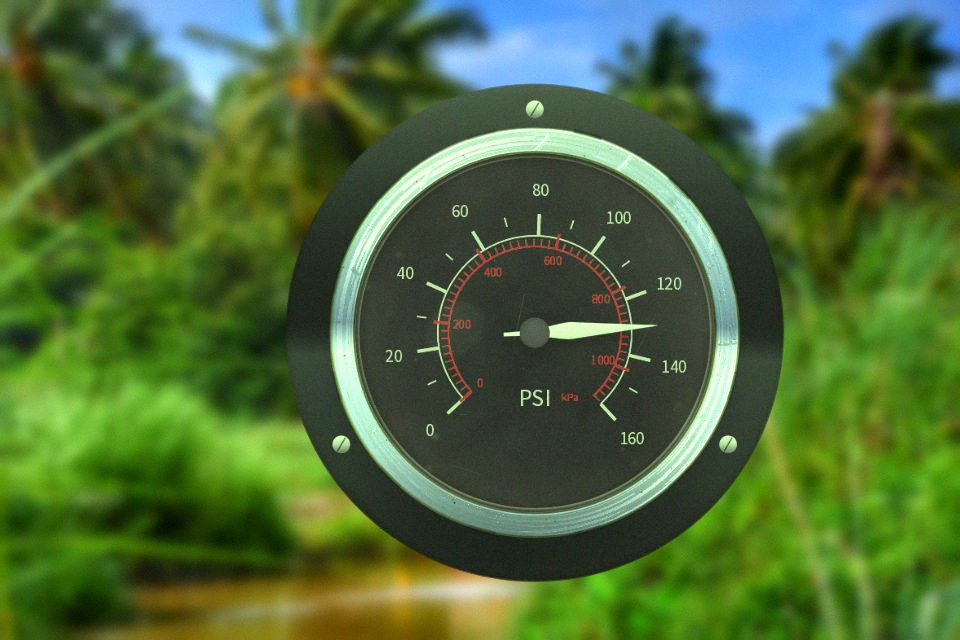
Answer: {"value": 130, "unit": "psi"}
